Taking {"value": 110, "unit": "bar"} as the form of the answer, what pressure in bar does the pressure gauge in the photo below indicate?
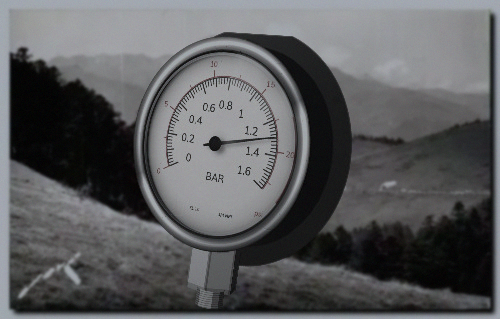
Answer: {"value": 1.3, "unit": "bar"}
